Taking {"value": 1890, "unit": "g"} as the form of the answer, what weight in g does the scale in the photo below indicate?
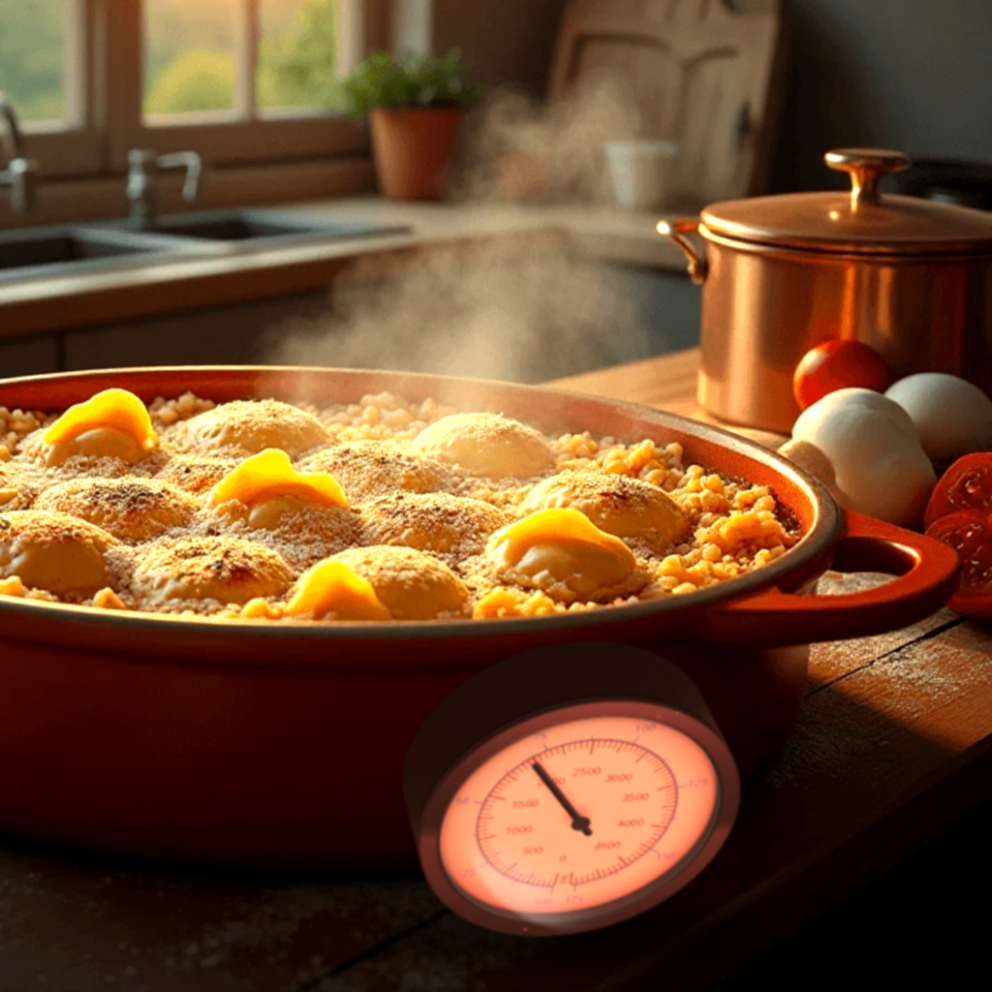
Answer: {"value": 2000, "unit": "g"}
